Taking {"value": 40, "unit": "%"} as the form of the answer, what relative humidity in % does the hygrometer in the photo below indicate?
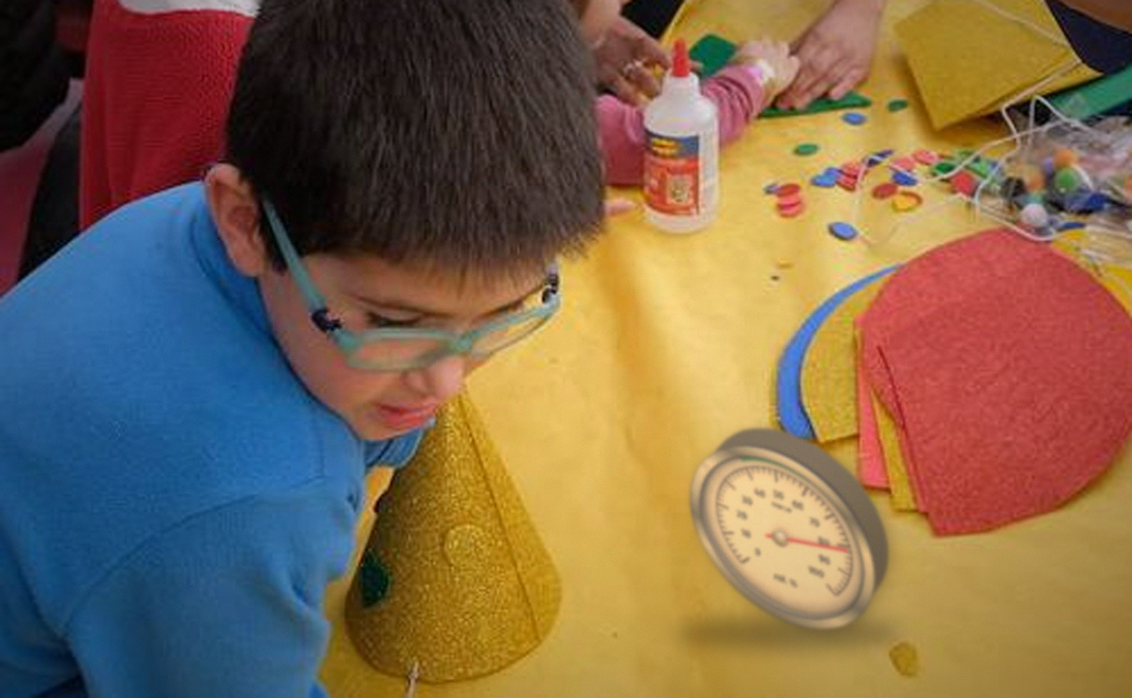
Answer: {"value": 80, "unit": "%"}
